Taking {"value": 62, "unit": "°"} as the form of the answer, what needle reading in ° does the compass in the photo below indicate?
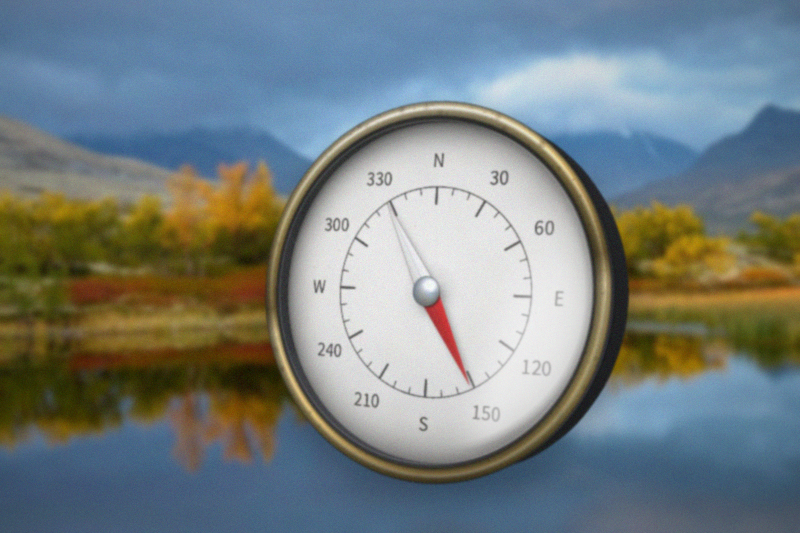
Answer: {"value": 150, "unit": "°"}
